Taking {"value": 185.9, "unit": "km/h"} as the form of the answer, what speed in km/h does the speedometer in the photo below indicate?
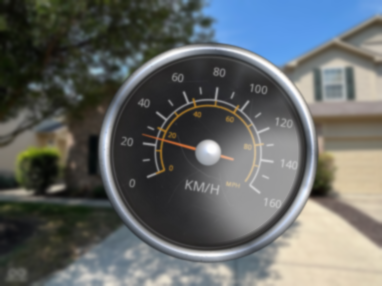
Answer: {"value": 25, "unit": "km/h"}
